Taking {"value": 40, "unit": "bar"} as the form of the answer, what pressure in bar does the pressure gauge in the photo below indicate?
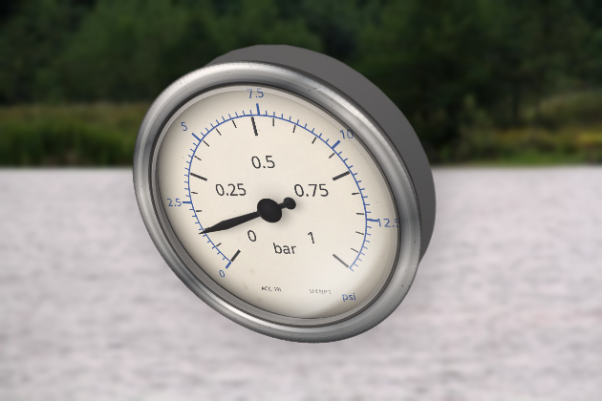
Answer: {"value": 0.1, "unit": "bar"}
